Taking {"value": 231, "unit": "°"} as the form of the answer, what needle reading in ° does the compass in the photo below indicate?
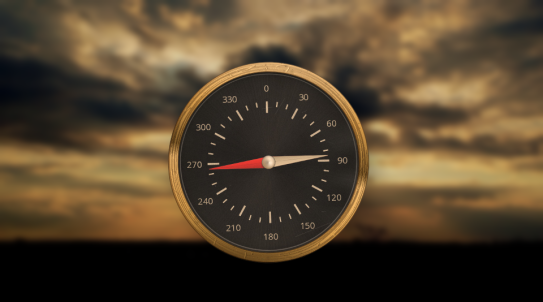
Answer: {"value": 265, "unit": "°"}
